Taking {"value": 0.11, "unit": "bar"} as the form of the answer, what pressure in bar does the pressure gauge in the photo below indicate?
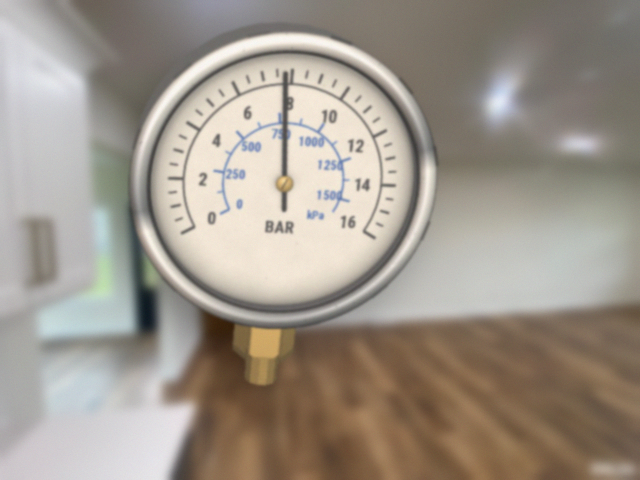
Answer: {"value": 7.75, "unit": "bar"}
